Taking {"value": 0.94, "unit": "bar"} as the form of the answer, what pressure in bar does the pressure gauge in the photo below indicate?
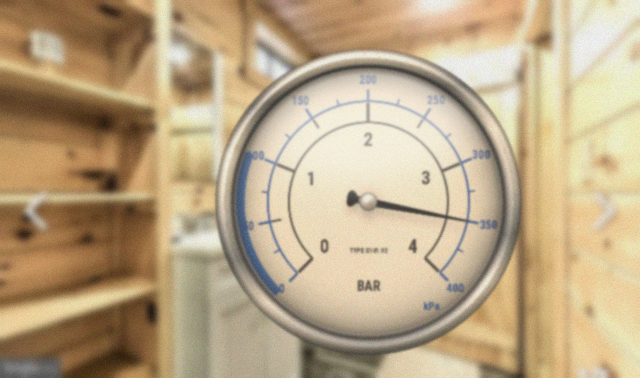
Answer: {"value": 3.5, "unit": "bar"}
